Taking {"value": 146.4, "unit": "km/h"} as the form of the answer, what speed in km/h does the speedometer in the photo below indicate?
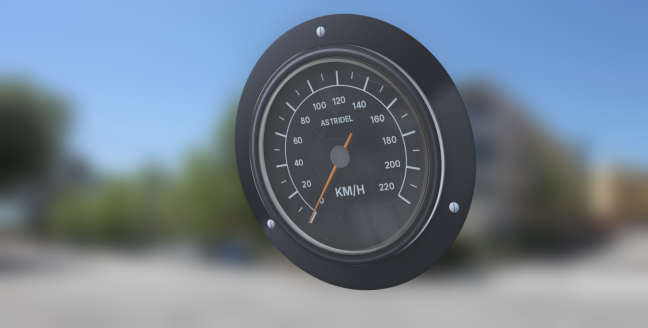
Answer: {"value": 0, "unit": "km/h"}
